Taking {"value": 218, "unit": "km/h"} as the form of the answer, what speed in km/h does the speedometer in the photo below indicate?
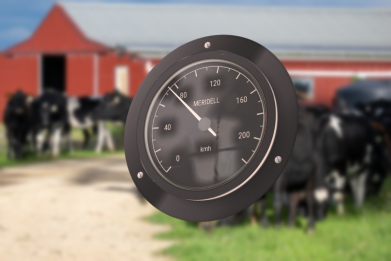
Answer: {"value": 75, "unit": "km/h"}
